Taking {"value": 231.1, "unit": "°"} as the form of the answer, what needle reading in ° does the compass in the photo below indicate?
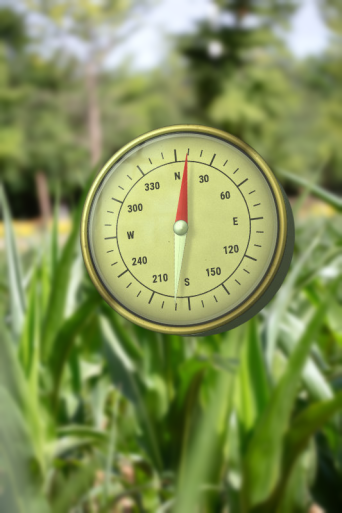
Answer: {"value": 10, "unit": "°"}
